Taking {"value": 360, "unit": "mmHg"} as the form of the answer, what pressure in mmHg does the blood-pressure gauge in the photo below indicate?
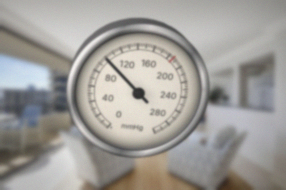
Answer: {"value": 100, "unit": "mmHg"}
